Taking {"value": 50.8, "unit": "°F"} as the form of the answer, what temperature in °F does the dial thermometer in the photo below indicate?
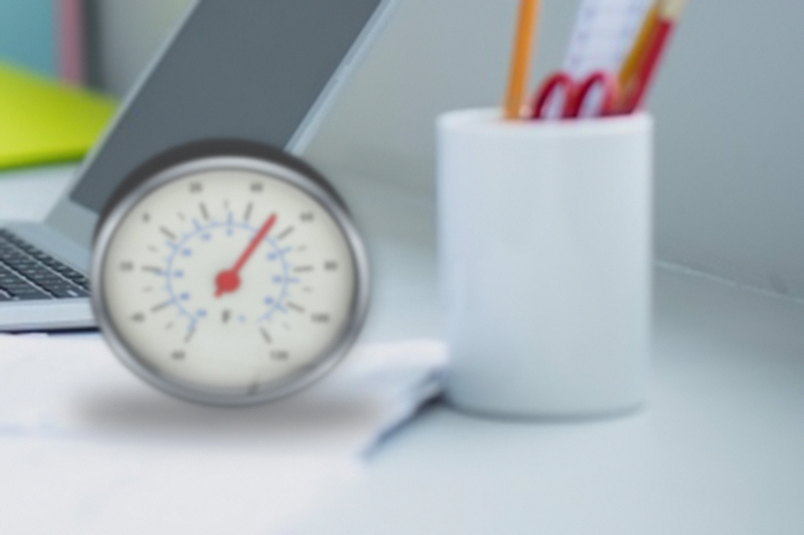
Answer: {"value": 50, "unit": "°F"}
